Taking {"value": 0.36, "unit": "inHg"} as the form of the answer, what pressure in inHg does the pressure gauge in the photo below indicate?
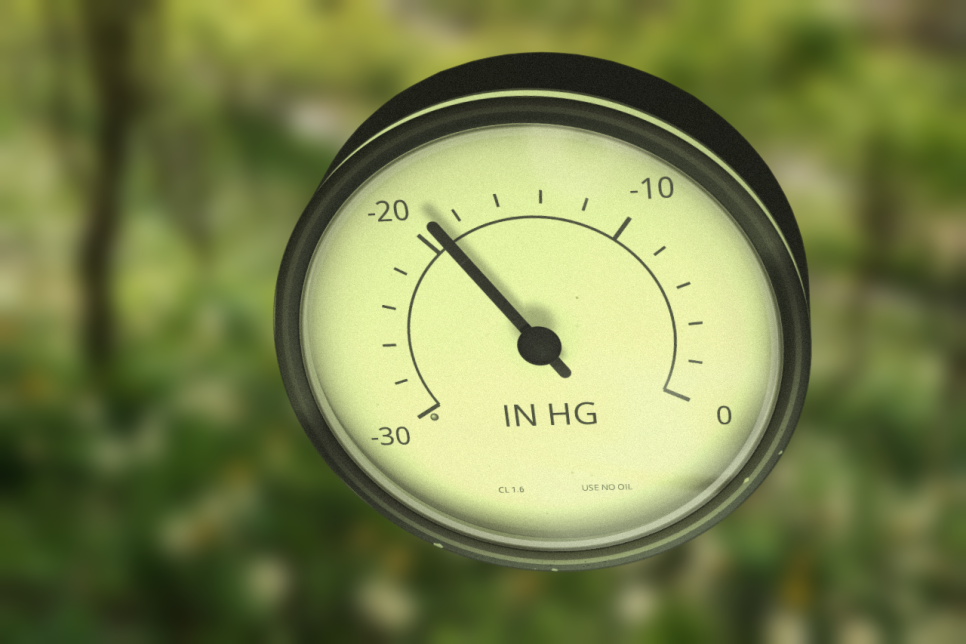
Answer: {"value": -19, "unit": "inHg"}
